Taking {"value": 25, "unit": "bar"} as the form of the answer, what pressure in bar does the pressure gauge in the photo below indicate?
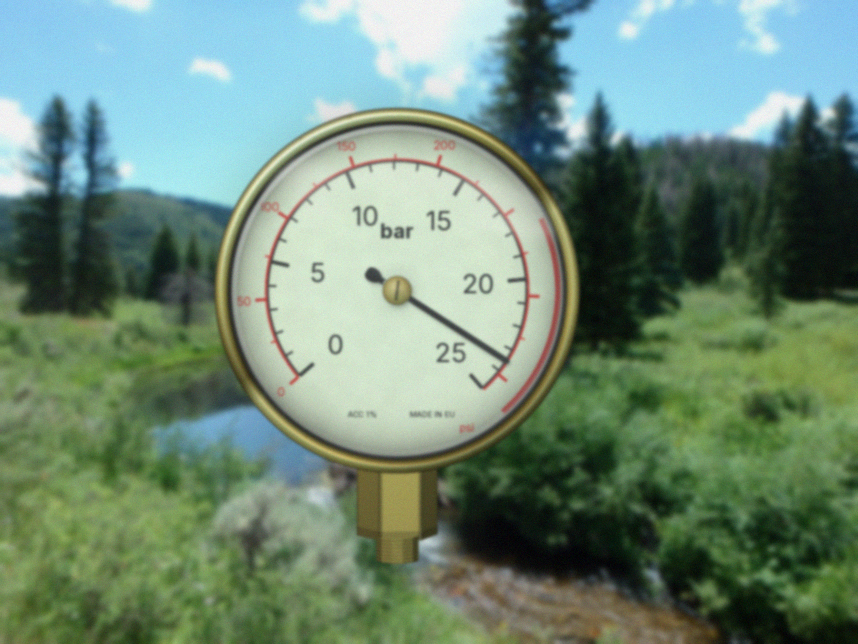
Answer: {"value": 23.5, "unit": "bar"}
